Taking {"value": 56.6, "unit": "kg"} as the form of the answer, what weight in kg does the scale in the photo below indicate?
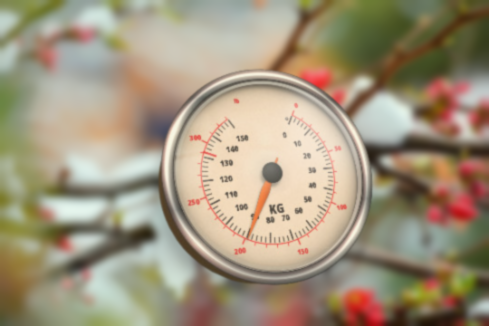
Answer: {"value": 90, "unit": "kg"}
